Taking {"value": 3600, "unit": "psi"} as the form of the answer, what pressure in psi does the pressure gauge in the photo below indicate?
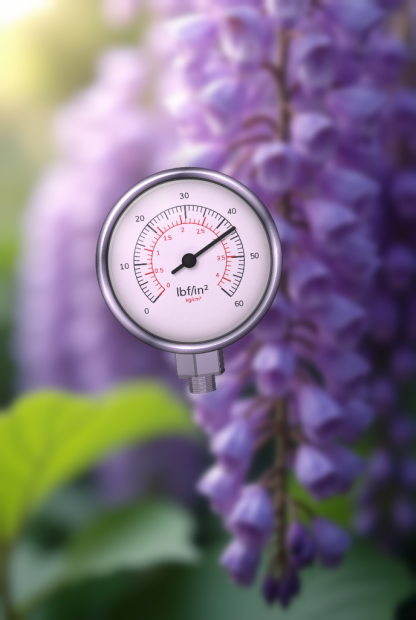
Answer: {"value": 43, "unit": "psi"}
